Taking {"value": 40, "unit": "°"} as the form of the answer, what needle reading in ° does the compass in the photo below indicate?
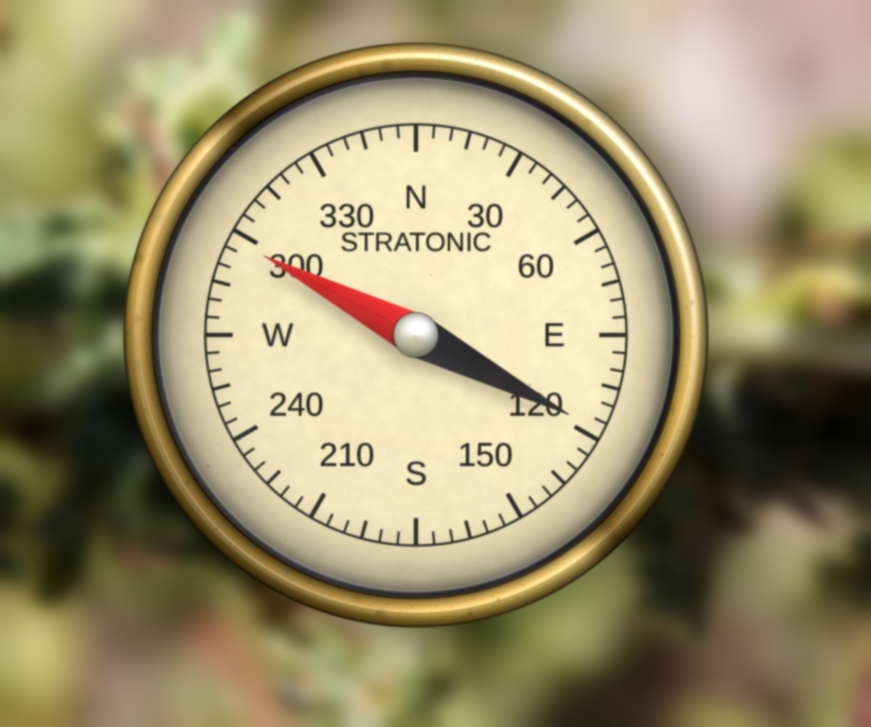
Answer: {"value": 297.5, "unit": "°"}
